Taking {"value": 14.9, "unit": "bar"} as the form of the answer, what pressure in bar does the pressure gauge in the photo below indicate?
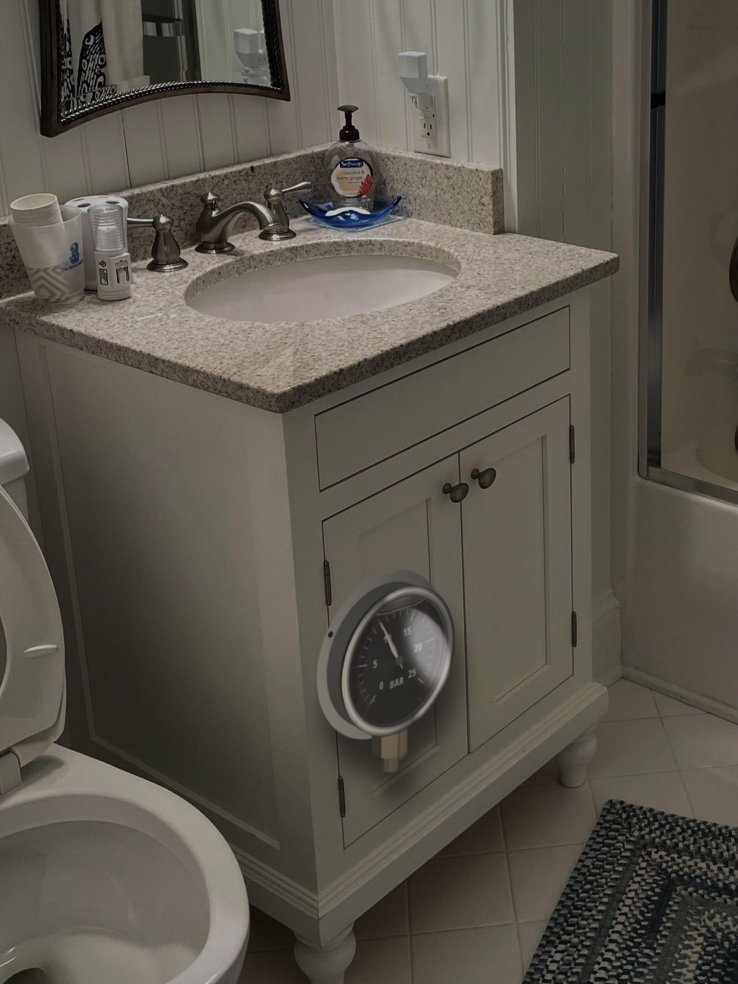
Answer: {"value": 10, "unit": "bar"}
